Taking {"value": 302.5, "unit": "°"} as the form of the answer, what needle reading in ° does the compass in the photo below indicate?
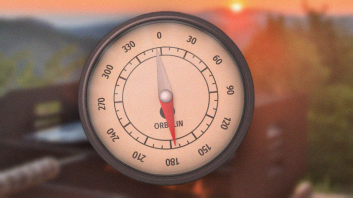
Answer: {"value": 175, "unit": "°"}
